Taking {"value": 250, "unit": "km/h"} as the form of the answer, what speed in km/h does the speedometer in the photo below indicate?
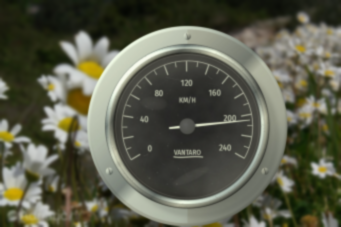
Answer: {"value": 205, "unit": "km/h"}
